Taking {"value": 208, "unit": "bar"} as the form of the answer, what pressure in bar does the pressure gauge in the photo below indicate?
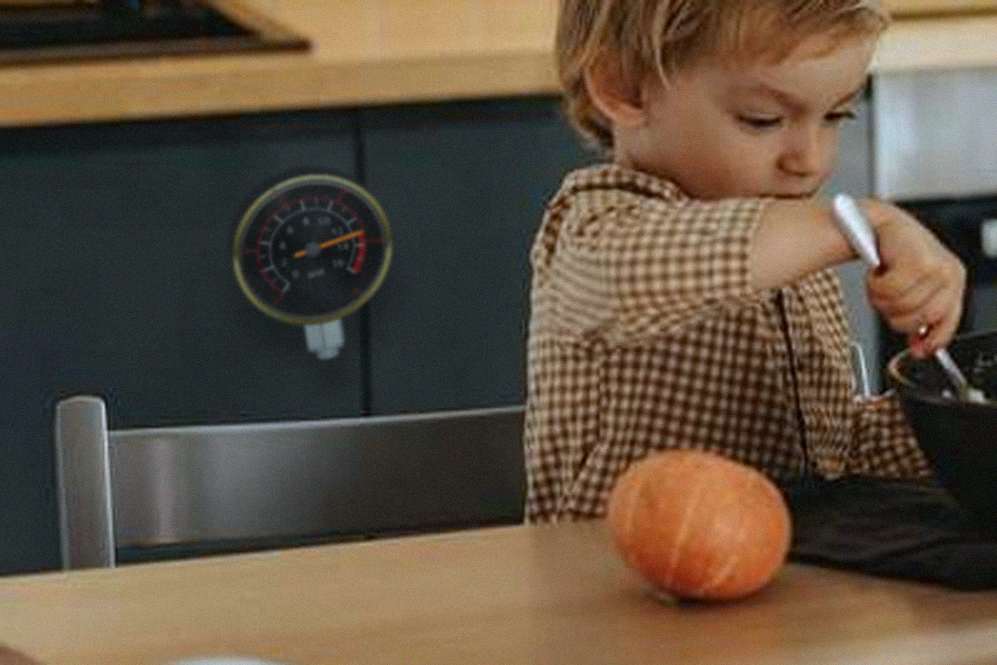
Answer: {"value": 13, "unit": "bar"}
